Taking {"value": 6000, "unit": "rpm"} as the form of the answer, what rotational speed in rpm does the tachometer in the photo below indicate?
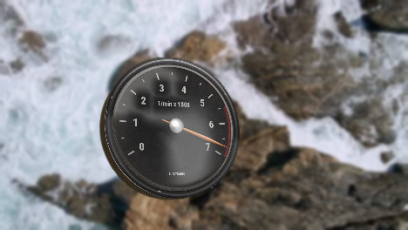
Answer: {"value": 6750, "unit": "rpm"}
